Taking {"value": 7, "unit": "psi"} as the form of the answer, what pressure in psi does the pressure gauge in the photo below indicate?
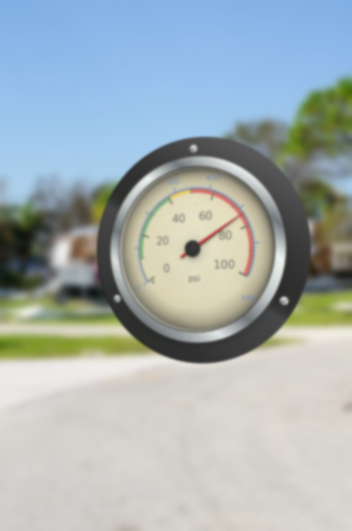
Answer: {"value": 75, "unit": "psi"}
